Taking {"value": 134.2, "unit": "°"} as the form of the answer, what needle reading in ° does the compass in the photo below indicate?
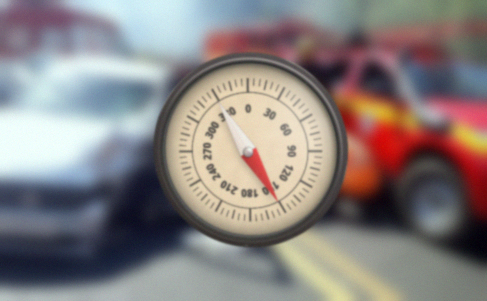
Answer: {"value": 150, "unit": "°"}
